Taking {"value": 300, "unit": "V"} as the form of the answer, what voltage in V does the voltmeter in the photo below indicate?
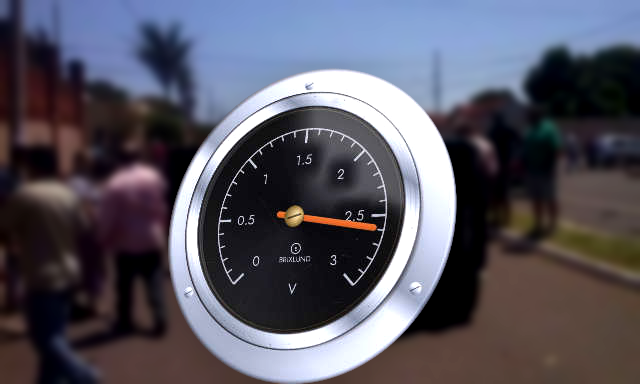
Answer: {"value": 2.6, "unit": "V"}
